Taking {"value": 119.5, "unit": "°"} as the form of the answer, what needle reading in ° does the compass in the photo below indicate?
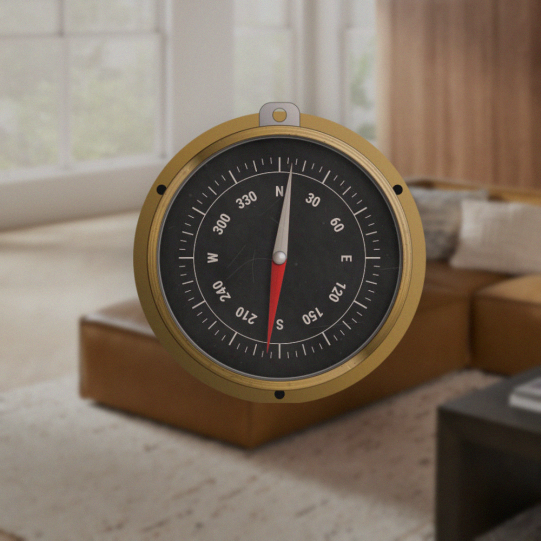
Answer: {"value": 187.5, "unit": "°"}
